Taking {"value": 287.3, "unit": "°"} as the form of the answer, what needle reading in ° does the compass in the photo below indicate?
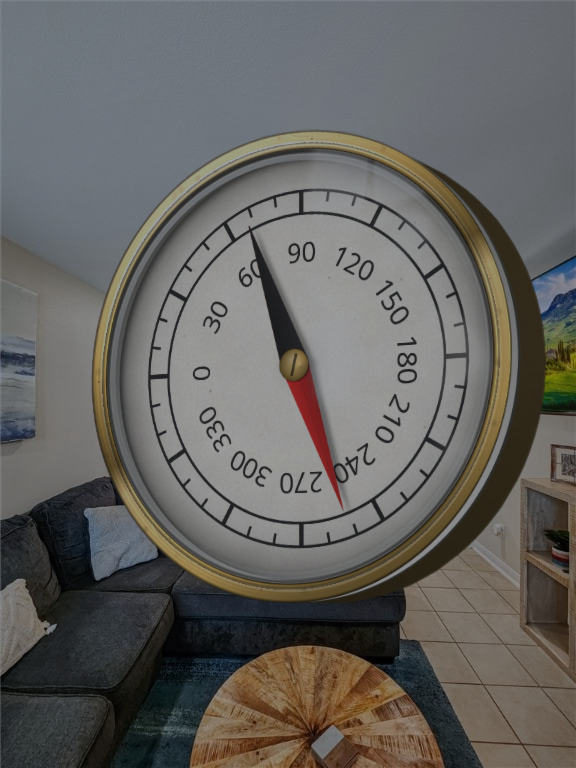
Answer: {"value": 250, "unit": "°"}
